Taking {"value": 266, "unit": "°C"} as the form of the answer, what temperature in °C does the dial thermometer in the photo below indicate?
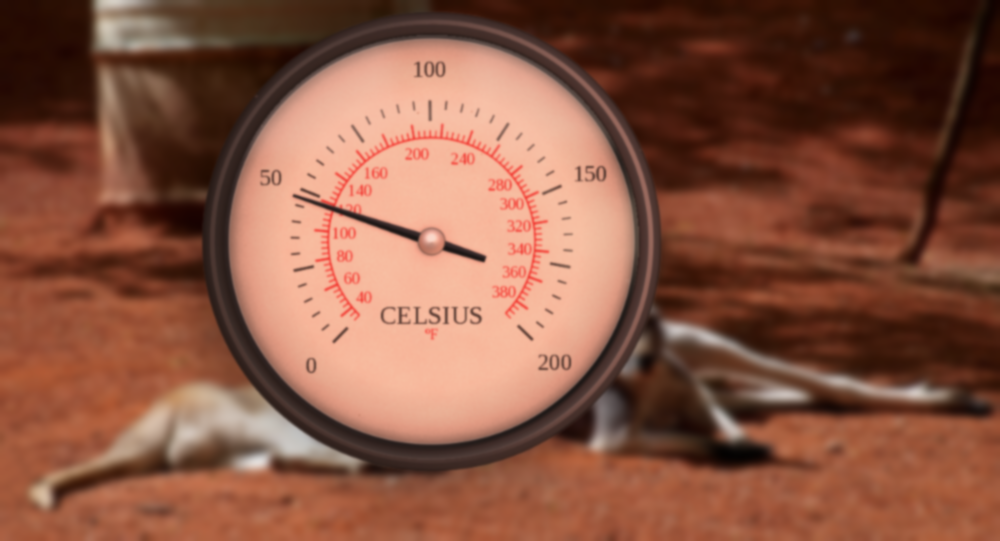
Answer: {"value": 47.5, "unit": "°C"}
